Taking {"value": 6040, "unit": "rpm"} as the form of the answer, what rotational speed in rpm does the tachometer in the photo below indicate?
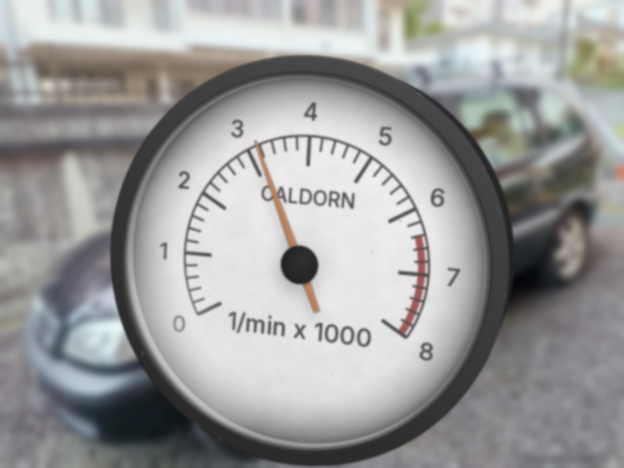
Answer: {"value": 3200, "unit": "rpm"}
